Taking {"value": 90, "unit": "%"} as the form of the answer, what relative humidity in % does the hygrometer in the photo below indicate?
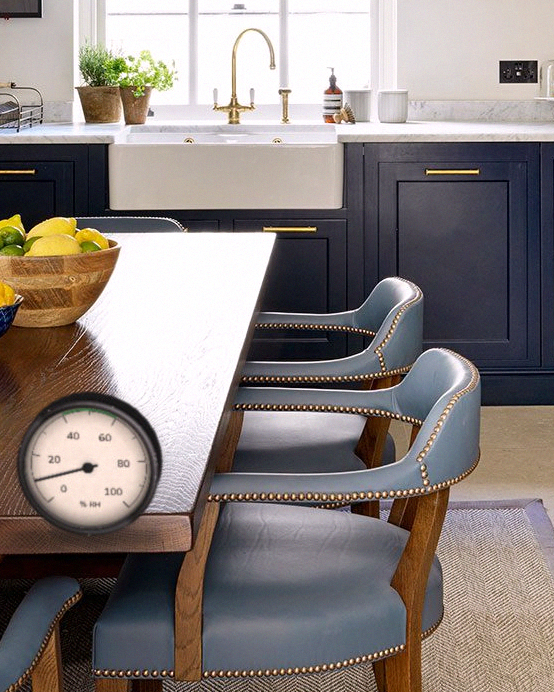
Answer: {"value": 10, "unit": "%"}
